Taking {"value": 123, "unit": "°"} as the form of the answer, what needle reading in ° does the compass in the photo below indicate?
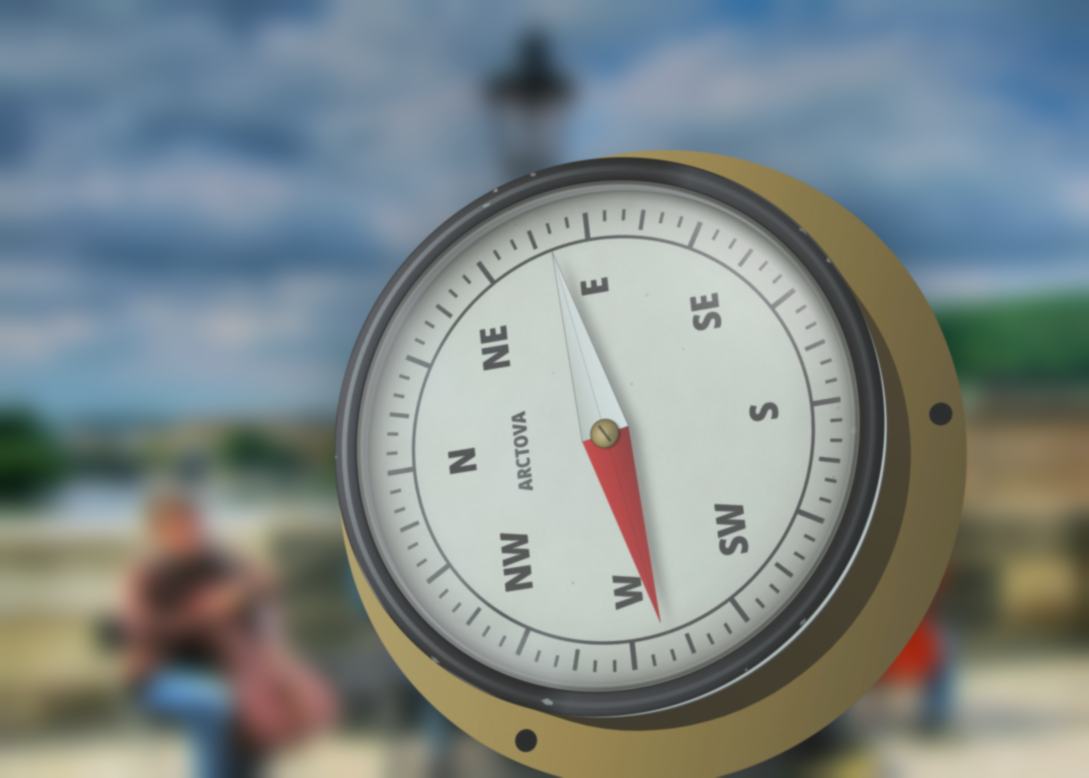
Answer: {"value": 260, "unit": "°"}
